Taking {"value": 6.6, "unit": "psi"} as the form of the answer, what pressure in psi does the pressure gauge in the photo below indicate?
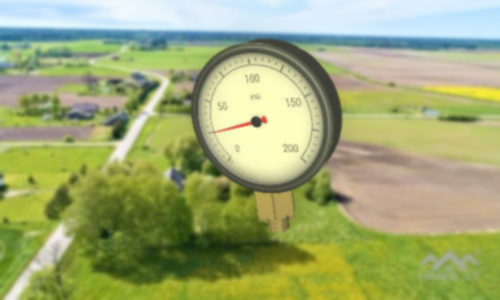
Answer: {"value": 25, "unit": "psi"}
